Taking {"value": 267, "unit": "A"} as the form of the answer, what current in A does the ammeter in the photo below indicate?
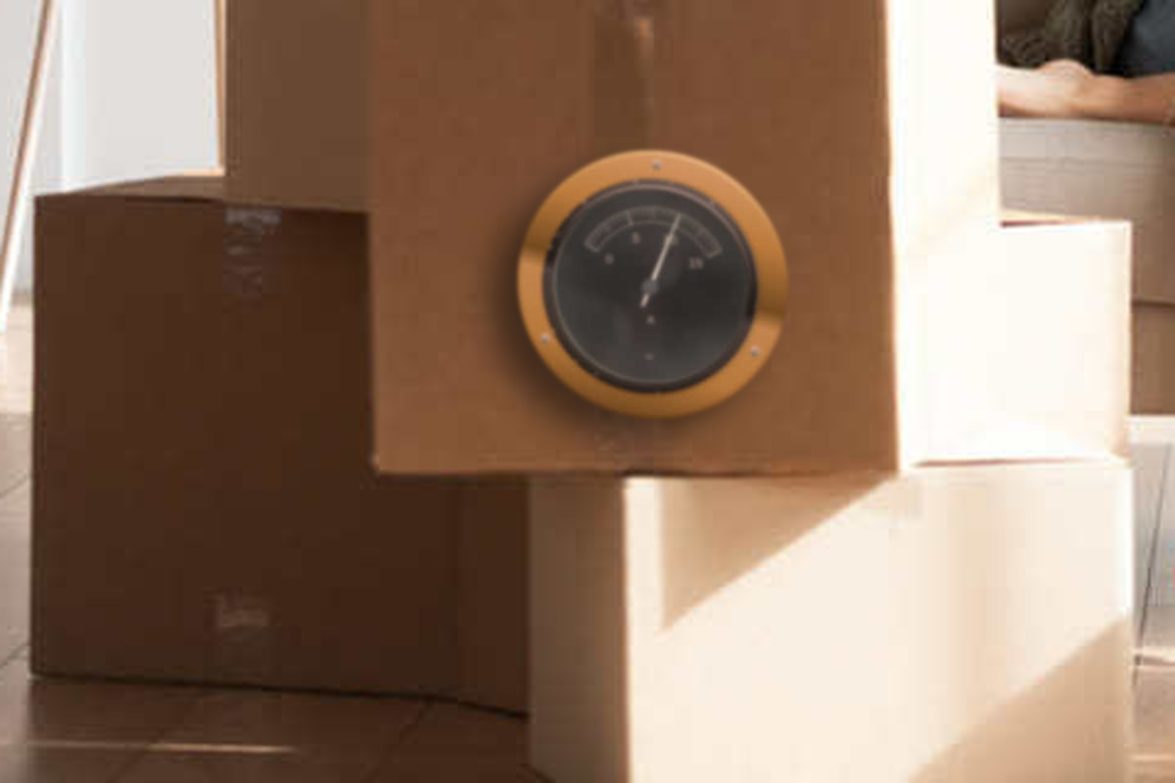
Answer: {"value": 10, "unit": "A"}
